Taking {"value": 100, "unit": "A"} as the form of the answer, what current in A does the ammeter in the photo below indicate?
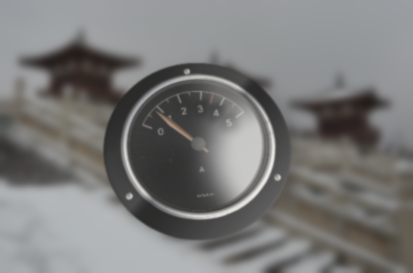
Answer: {"value": 0.75, "unit": "A"}
